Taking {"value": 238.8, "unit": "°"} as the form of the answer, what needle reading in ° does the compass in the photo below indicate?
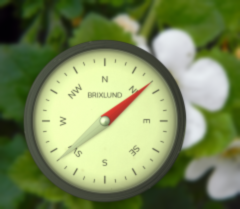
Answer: {"value": 50, "unit": "°"}
